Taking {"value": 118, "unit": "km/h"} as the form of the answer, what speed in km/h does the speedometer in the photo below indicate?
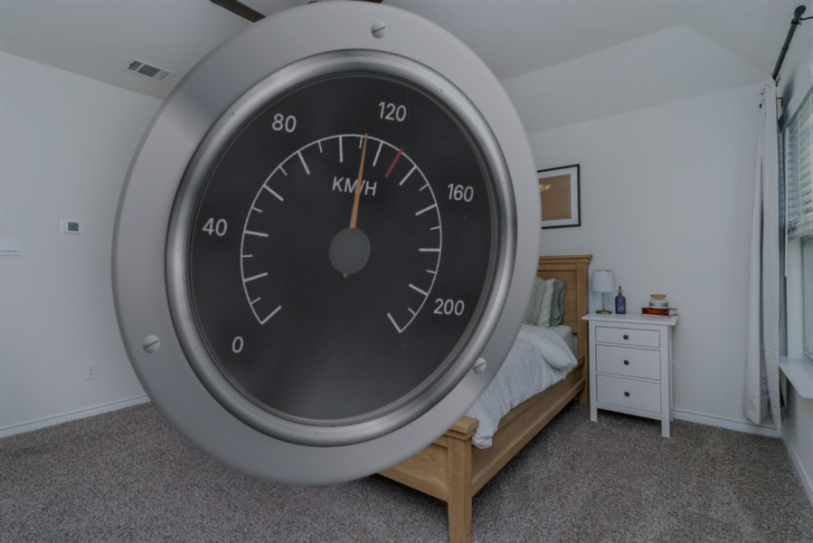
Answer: {"value": 110, "unit": "km/h"}
